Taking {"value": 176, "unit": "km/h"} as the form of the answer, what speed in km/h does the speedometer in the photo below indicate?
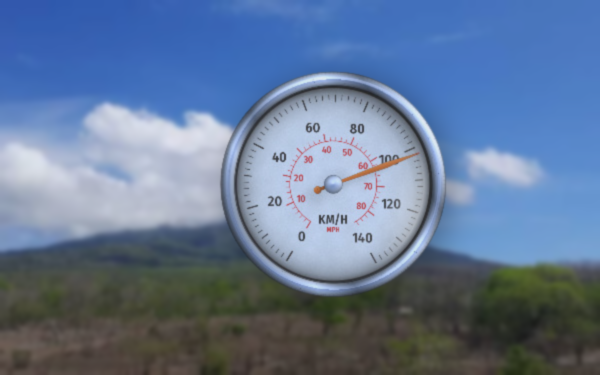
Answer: {"value": 102, "unit": "km/h"}
